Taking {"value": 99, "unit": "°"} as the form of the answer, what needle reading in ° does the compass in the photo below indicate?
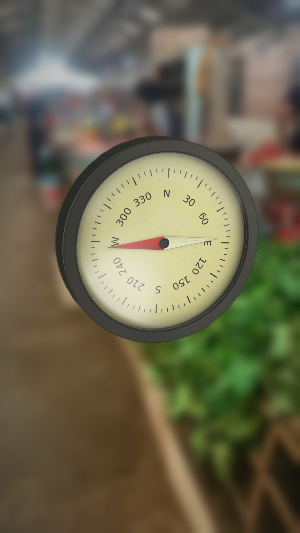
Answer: {"value": 265, "unit": "°"}
